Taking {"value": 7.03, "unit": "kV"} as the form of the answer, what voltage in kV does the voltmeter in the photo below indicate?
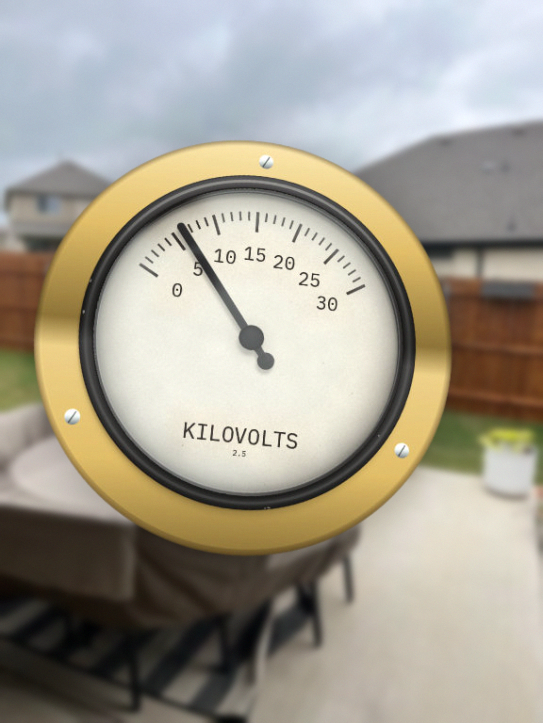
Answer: {"value": 6, "unit": "kV"}
